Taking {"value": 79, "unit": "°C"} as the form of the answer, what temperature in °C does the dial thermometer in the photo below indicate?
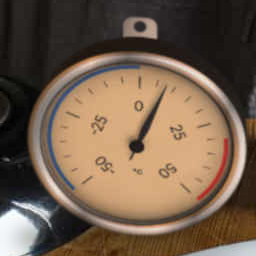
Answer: {"value": 7.5, "unit": "°C"}
